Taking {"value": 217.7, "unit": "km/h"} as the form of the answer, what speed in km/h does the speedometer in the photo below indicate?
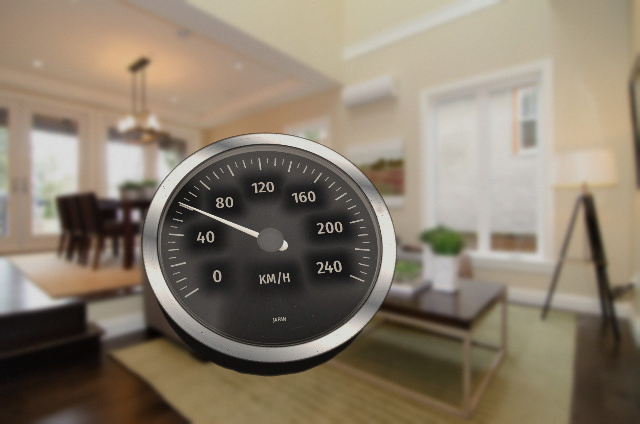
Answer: {"value": 60, "unit": "km/h"}
